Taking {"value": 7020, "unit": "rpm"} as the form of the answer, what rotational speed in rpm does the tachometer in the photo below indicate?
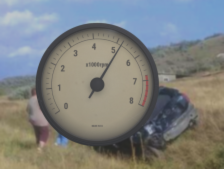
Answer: {"value": 5200, "unit": "rpm"}
